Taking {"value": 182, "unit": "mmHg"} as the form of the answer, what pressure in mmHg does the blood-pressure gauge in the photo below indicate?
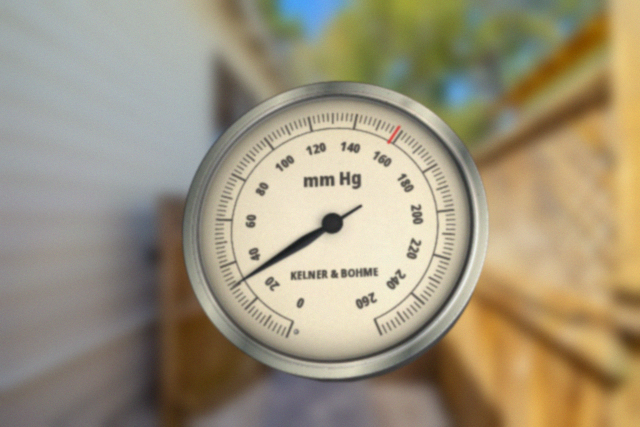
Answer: {"value": 30, "unit": "mmHg"}
